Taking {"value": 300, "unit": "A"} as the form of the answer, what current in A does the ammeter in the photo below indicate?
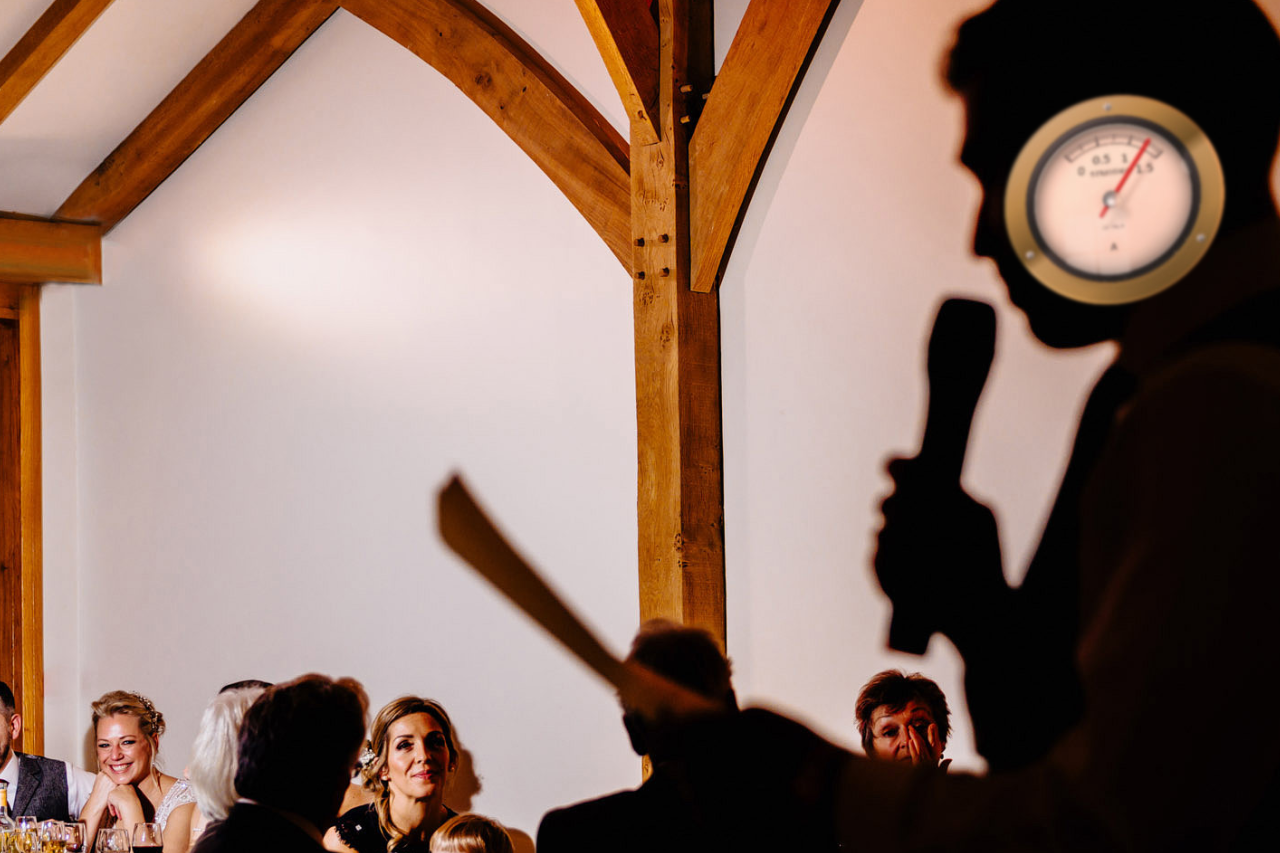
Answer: {"value": 1.25, "unit": "A"}
